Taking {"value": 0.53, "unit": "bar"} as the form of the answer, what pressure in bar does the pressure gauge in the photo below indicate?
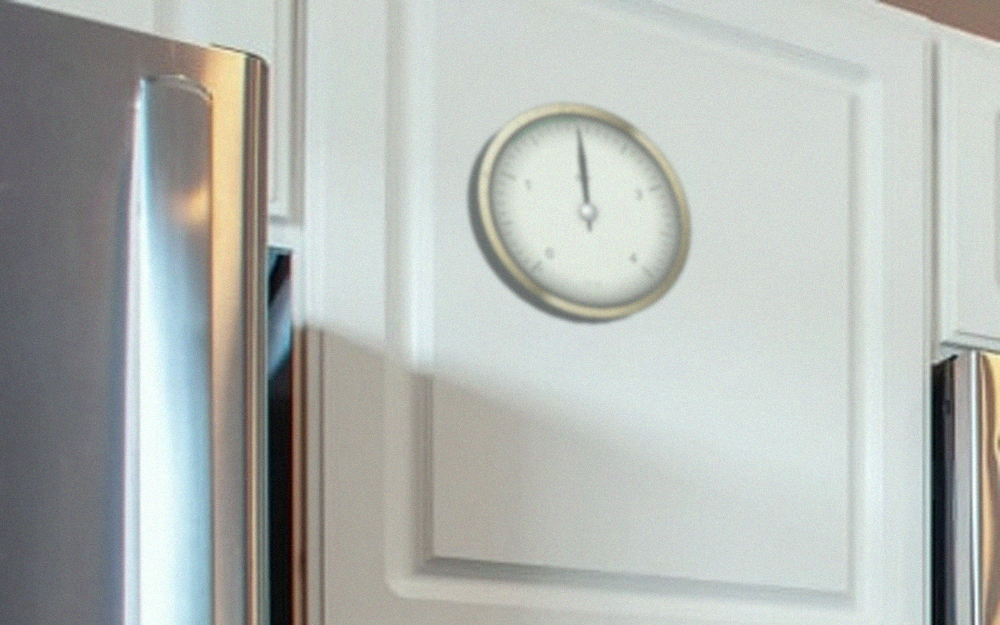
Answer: {"value": 2, "unit": "bar"}
